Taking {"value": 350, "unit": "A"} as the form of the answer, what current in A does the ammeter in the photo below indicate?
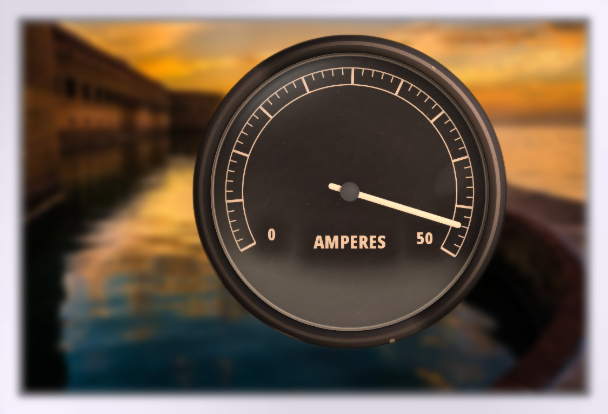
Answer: {"value": 47, "unit": "A"}
